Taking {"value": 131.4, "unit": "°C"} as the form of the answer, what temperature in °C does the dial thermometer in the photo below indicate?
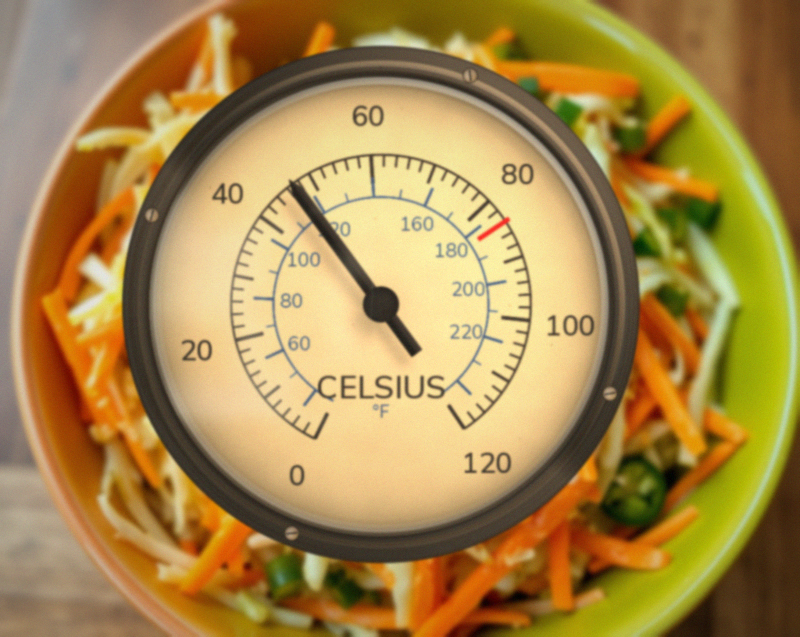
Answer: {"value": 47, "unit": "°C"}
